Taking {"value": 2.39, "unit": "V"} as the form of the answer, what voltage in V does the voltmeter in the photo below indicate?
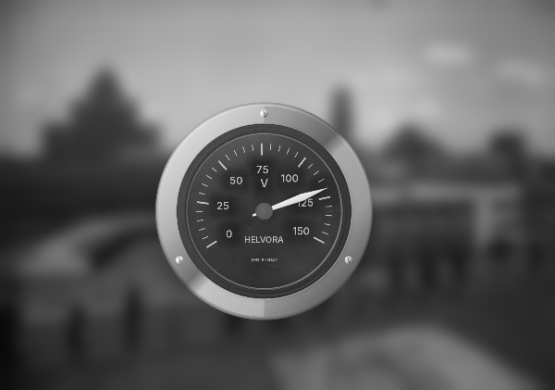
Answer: {"value": 120, "unit": "V"}
